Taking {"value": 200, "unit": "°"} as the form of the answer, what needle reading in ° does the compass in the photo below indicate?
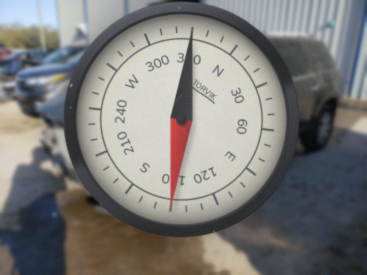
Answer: {"value": 150, "unit": "°"}
